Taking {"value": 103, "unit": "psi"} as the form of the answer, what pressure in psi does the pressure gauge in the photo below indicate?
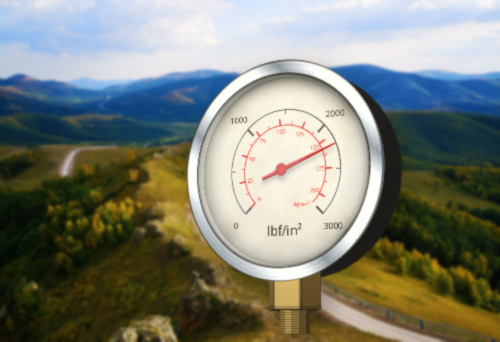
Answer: {"value": 2250, "unit": "psi"}
